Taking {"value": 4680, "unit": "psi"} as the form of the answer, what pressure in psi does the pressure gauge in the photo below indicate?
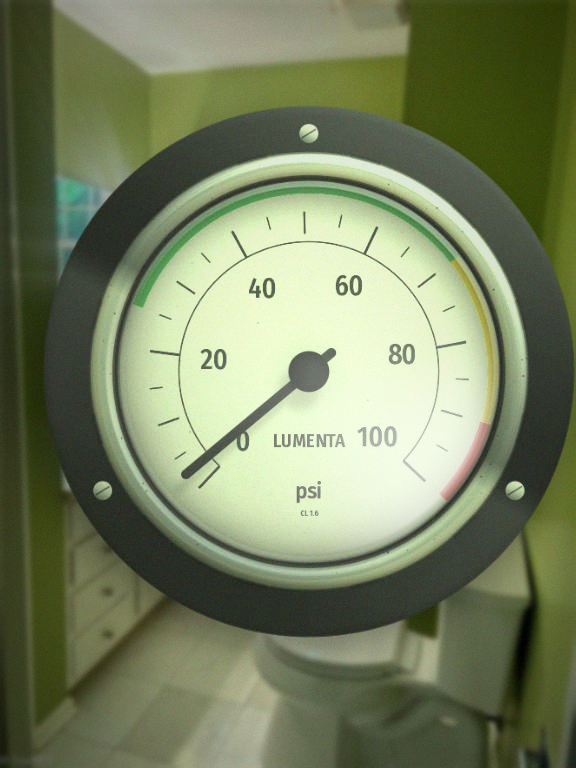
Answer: {"value": 2.5, "unit": "psi"}
